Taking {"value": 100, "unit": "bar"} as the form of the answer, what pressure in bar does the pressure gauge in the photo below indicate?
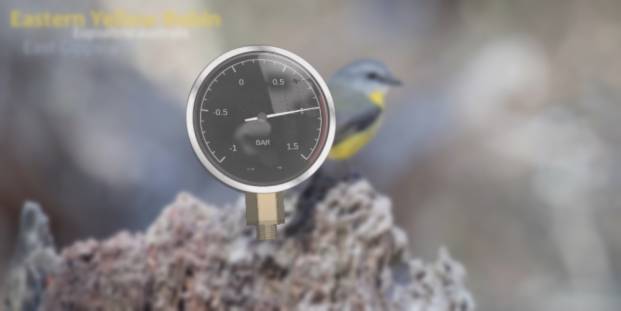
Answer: {"value": 1, "unit": "bar"}
